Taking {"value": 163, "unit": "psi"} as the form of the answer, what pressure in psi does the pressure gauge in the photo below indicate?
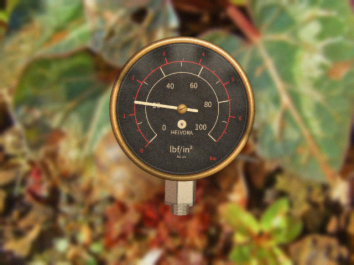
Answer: {"value": 20, "unit": "psi"}
